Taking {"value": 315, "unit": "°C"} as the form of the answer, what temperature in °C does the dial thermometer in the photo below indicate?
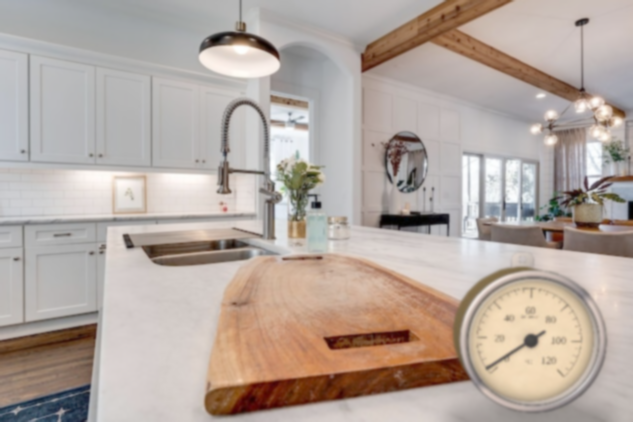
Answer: {"value": 4, "unit": "°C"}
